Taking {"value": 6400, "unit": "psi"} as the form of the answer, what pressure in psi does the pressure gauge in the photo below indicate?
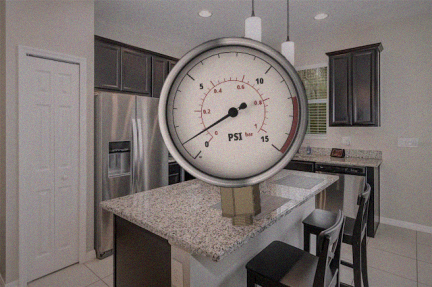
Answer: {"value": 1, "unit": "psi"}
